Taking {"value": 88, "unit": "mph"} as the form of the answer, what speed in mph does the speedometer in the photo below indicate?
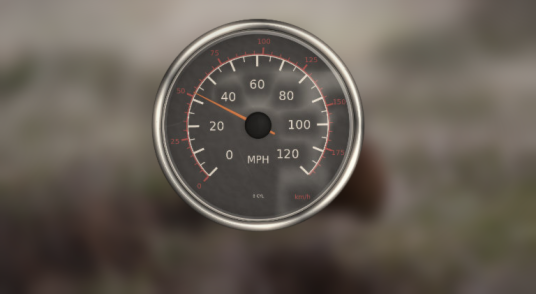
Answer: {"value": 32.5, "unit": "mph"}
